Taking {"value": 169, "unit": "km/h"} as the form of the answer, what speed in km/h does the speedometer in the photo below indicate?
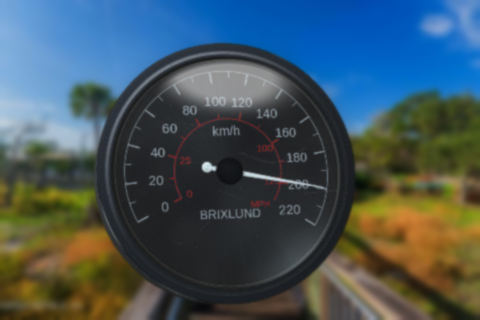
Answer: {"value": 200, "unit": "km/h"}
